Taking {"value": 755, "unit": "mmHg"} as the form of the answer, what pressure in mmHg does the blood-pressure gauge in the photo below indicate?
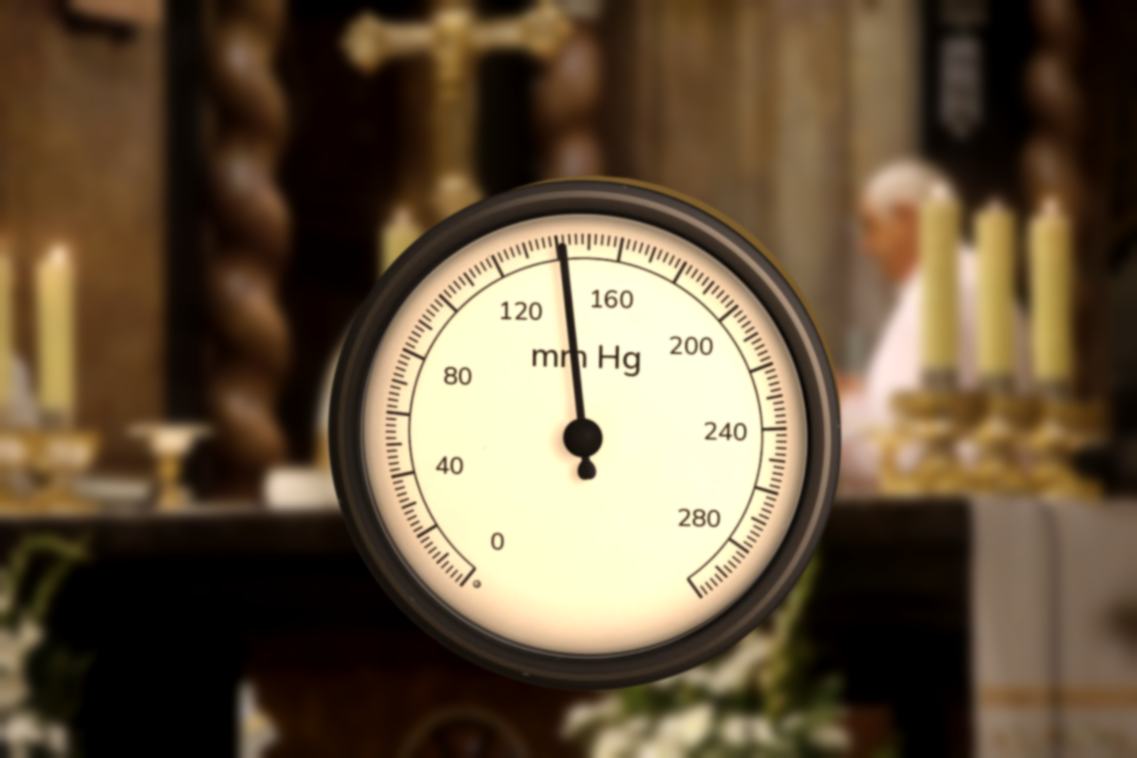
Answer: {"value": 142, "unit": "mmHg"}
